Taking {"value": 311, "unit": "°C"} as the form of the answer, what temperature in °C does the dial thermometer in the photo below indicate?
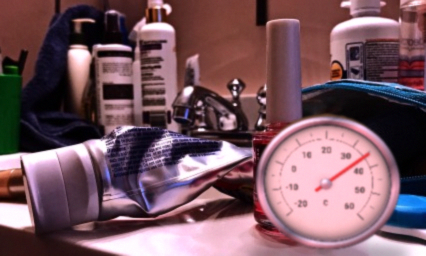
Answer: {"value": 35, "unit": "°C"}
